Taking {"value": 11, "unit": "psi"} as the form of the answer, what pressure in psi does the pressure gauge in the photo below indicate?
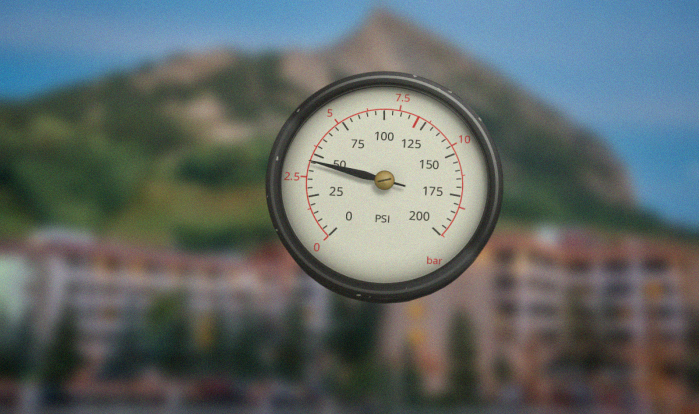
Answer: {"value": 45, "unit": "psi"}
